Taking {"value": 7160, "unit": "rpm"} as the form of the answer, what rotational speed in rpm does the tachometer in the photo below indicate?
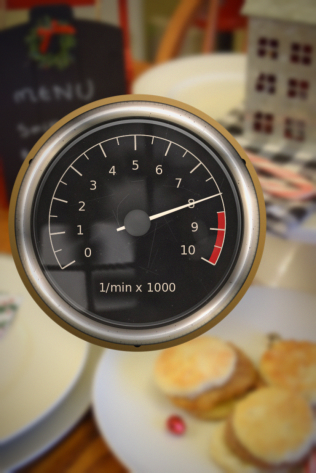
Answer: {"value": 8000, "unit": "rpm"}
